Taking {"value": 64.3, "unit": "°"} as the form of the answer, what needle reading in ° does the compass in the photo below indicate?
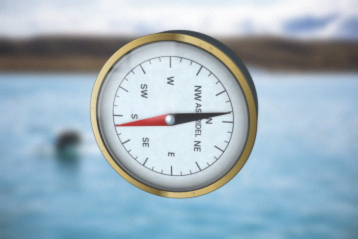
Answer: {"value": 170, "unit": "°"}
